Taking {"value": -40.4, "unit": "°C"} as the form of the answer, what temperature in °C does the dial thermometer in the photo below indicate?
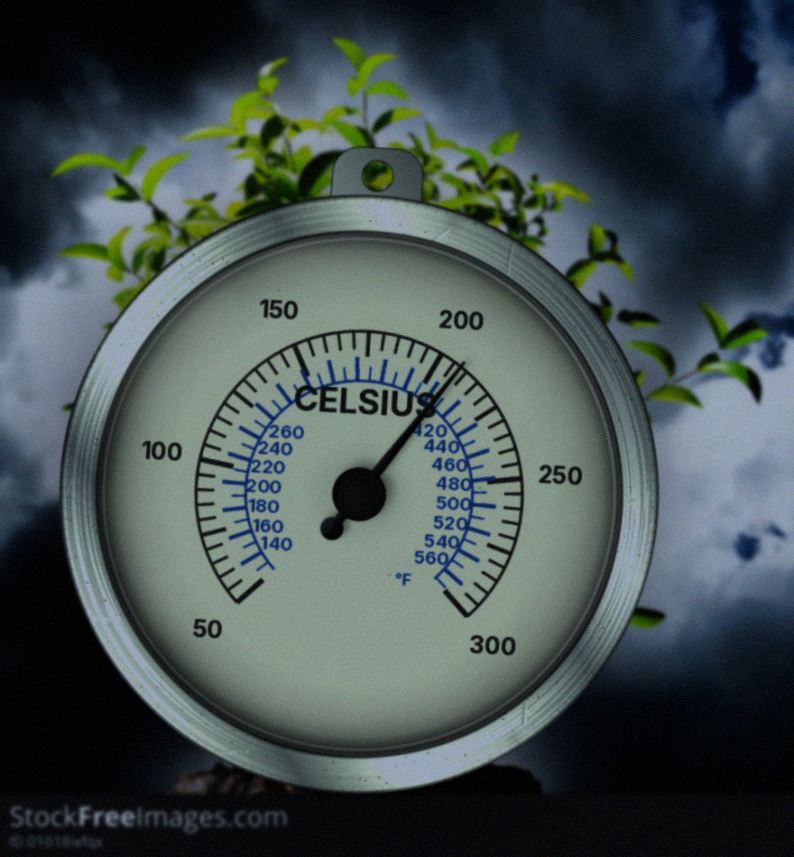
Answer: {"value": 207.5, "unit": "°C"}
